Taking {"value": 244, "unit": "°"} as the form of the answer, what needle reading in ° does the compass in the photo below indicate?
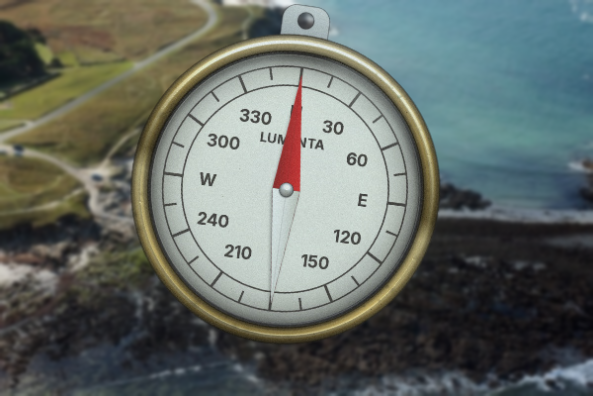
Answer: {"value": 0, "unit": "°"}
